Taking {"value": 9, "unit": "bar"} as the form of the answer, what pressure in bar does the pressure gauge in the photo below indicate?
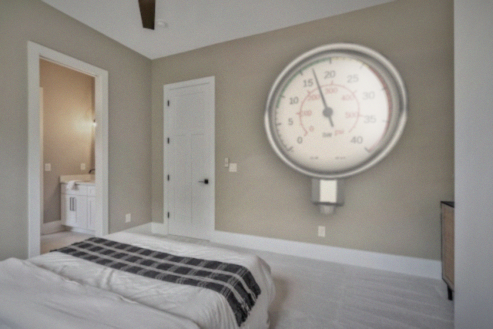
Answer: {"value": 17, "unit": "bar"}
